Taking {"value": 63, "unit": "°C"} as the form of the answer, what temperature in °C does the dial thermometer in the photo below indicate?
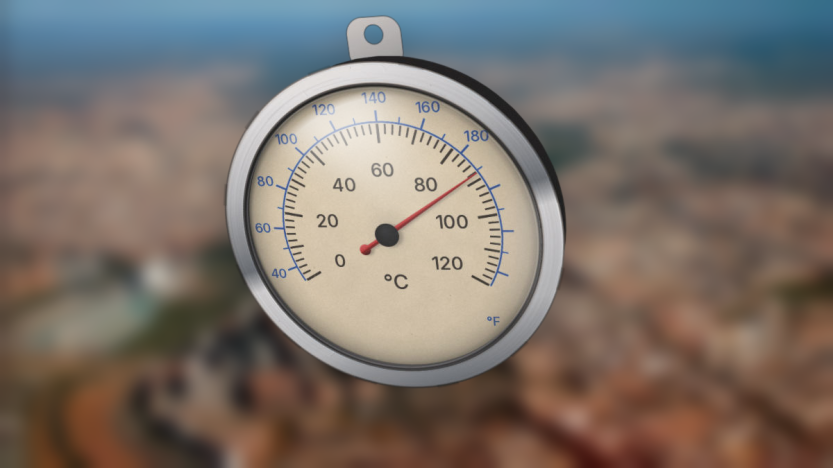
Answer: {"value": 88, "unit": "°C"}
